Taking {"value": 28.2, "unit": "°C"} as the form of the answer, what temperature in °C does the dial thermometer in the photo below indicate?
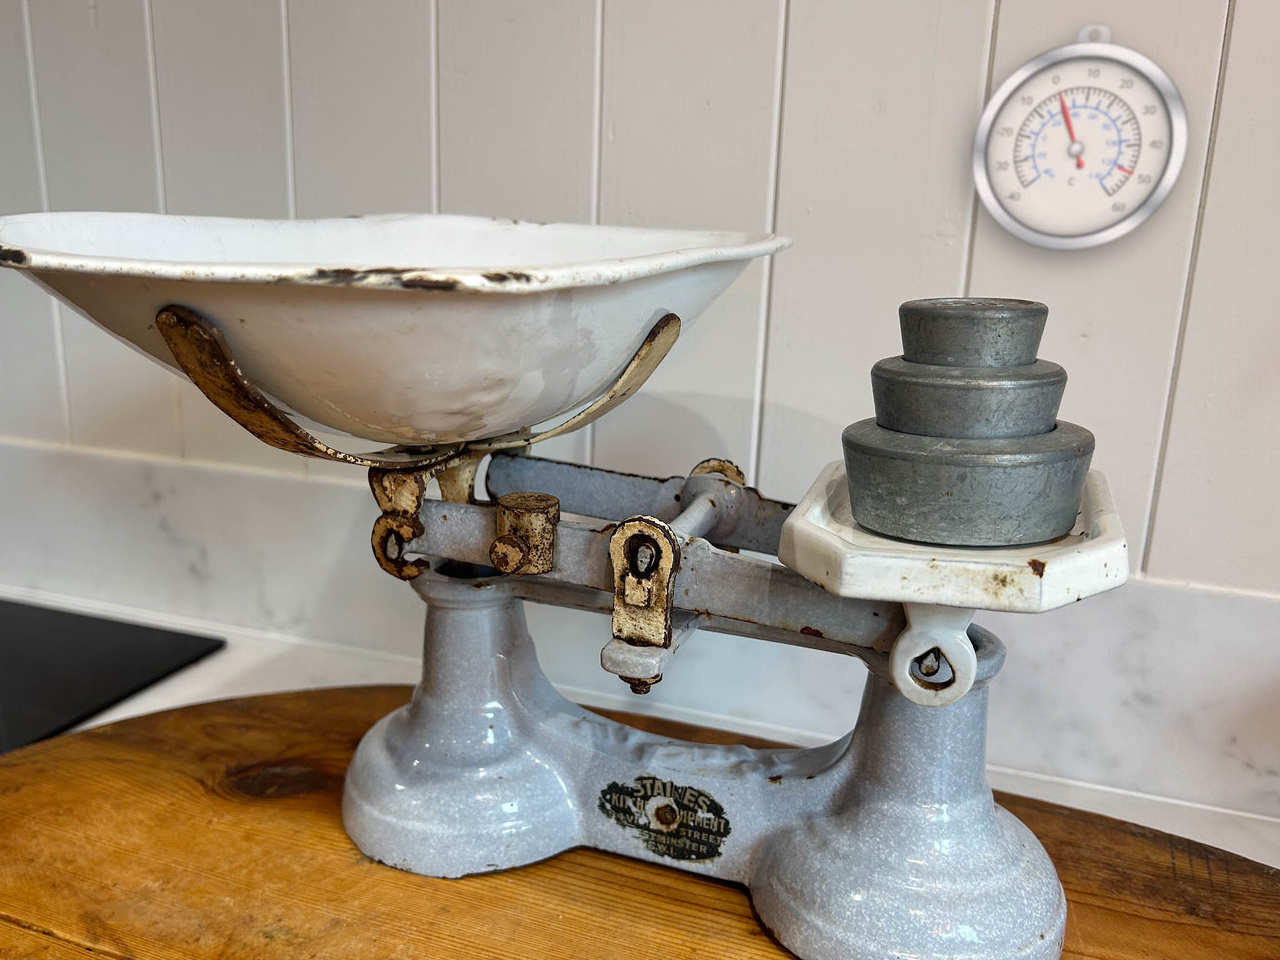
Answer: {"value": 0, "unit": "°C"}
